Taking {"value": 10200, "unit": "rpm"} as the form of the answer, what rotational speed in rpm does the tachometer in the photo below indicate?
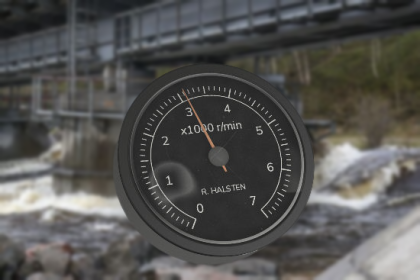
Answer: {"value": 3100, "unit": "rpm"}
